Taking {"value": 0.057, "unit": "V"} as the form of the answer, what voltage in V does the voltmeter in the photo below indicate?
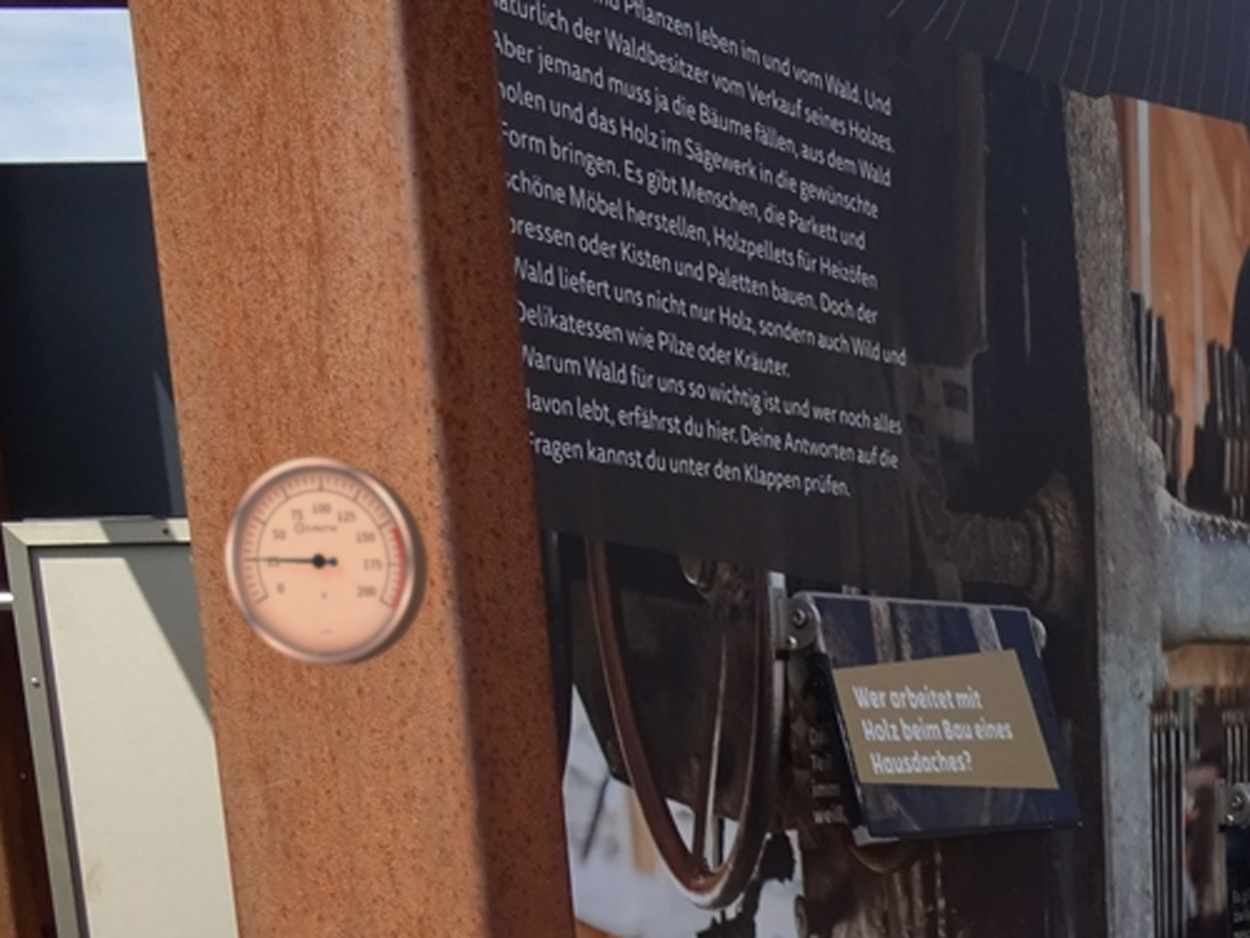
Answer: {"value": 25, "unit": "V"}
